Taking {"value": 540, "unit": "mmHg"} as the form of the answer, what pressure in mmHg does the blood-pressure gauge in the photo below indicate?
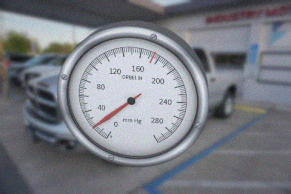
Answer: {"value": 20, "unit": "mmHg"}
